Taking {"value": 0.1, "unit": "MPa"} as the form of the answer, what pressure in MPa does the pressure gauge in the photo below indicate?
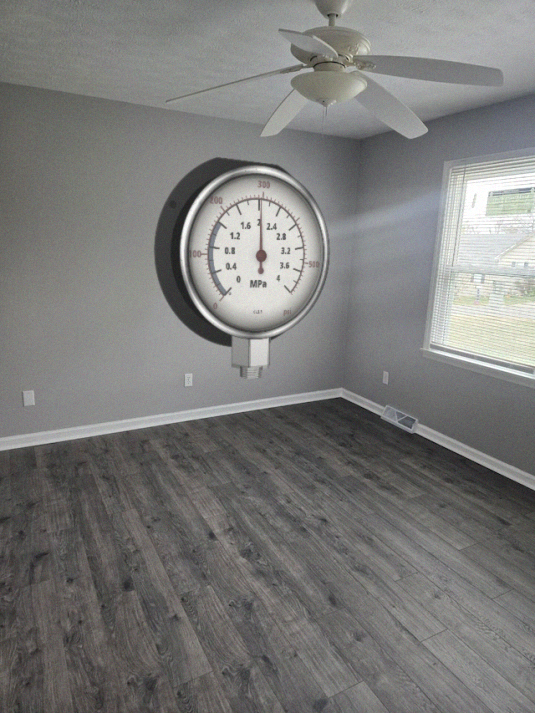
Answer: {"value": 2, "unit": "MPa"}
